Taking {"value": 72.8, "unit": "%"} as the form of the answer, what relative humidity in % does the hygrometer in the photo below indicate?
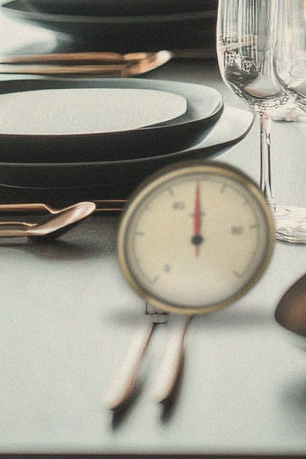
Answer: {"value": 50, "unit": "%"}
